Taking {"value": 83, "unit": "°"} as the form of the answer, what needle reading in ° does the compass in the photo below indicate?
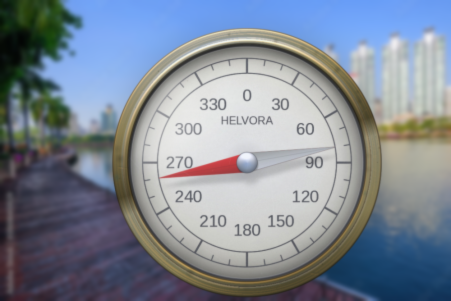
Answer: {"value": 260, "unit": "°"}
